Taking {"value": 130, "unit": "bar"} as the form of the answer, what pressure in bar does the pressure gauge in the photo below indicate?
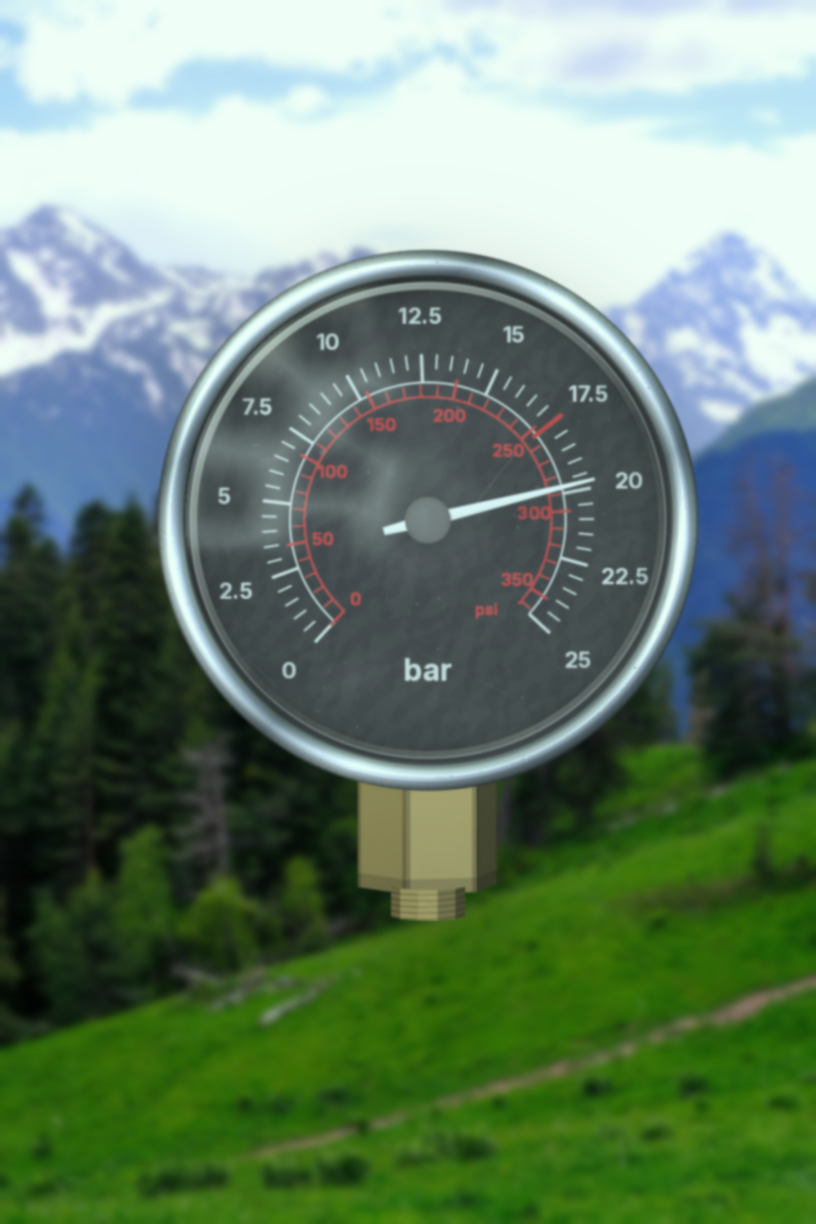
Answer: {"value": 19.75, "unit": "bar"}
